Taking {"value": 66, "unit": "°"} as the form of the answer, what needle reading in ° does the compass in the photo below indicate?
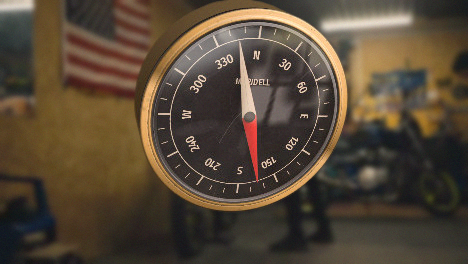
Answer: {"value": 165, "unit": "°"}
